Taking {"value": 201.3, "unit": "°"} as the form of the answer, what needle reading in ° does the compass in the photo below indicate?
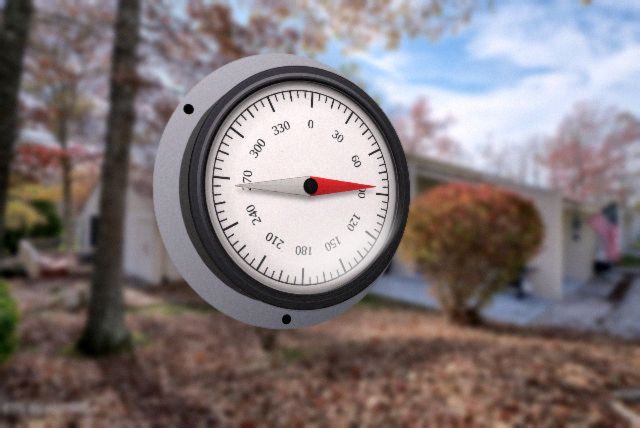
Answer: {"value": 85, "unit": "°"}
